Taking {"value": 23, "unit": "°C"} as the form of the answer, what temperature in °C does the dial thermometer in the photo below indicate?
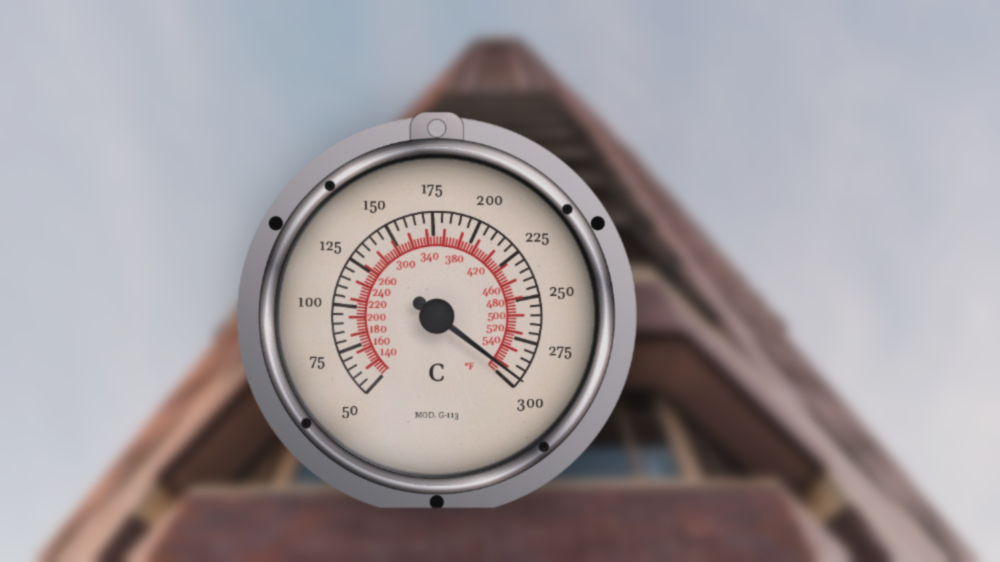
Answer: {"value": 295, "unit": "°C"}
